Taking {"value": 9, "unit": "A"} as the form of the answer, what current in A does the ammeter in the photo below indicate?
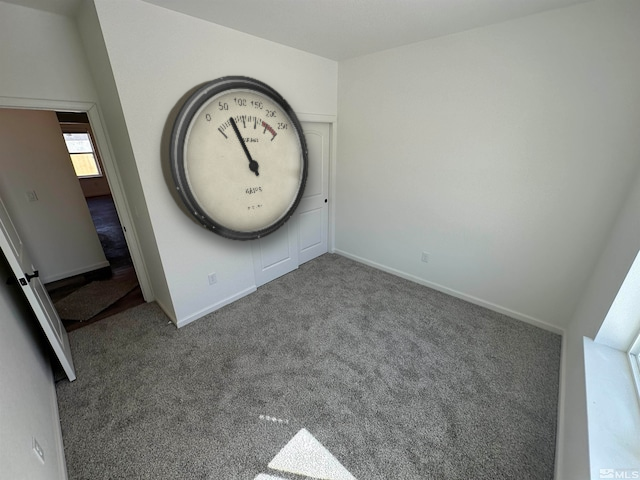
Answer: {"value": 50, "unit": "A"}
